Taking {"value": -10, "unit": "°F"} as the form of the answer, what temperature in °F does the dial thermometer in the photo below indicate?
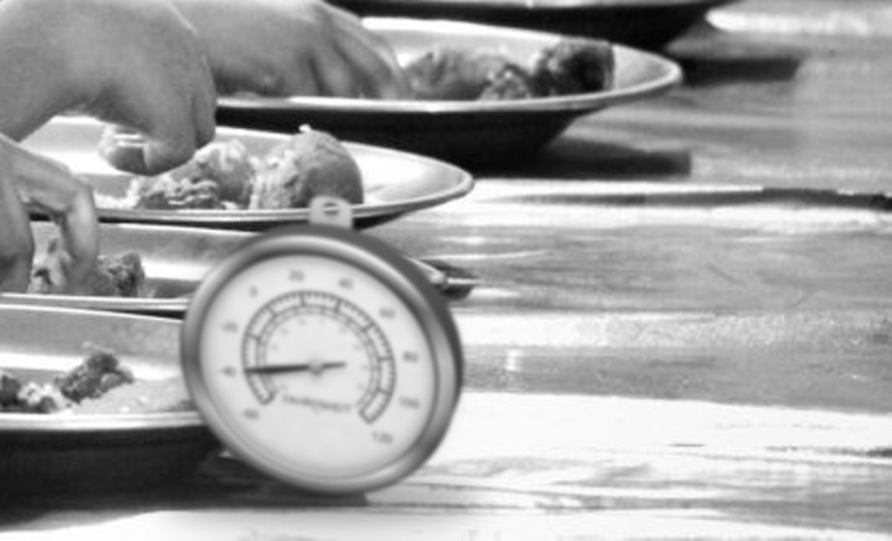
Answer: {"value": -40, "unit": "°F"}
